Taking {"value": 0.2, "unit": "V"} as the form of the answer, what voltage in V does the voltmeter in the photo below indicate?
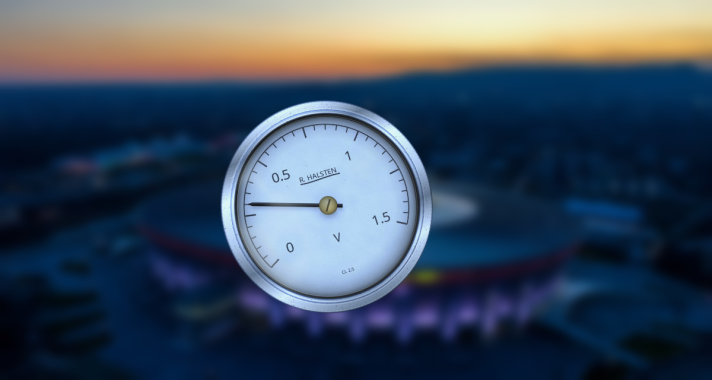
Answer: {"value": 0.3, "unit": "V"}
